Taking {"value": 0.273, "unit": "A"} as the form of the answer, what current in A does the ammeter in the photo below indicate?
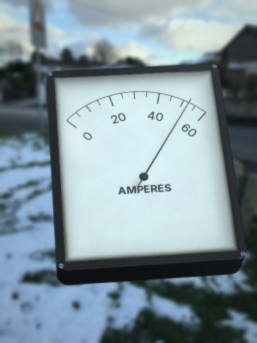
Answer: {"value": 52.5, "unit": "A"}
